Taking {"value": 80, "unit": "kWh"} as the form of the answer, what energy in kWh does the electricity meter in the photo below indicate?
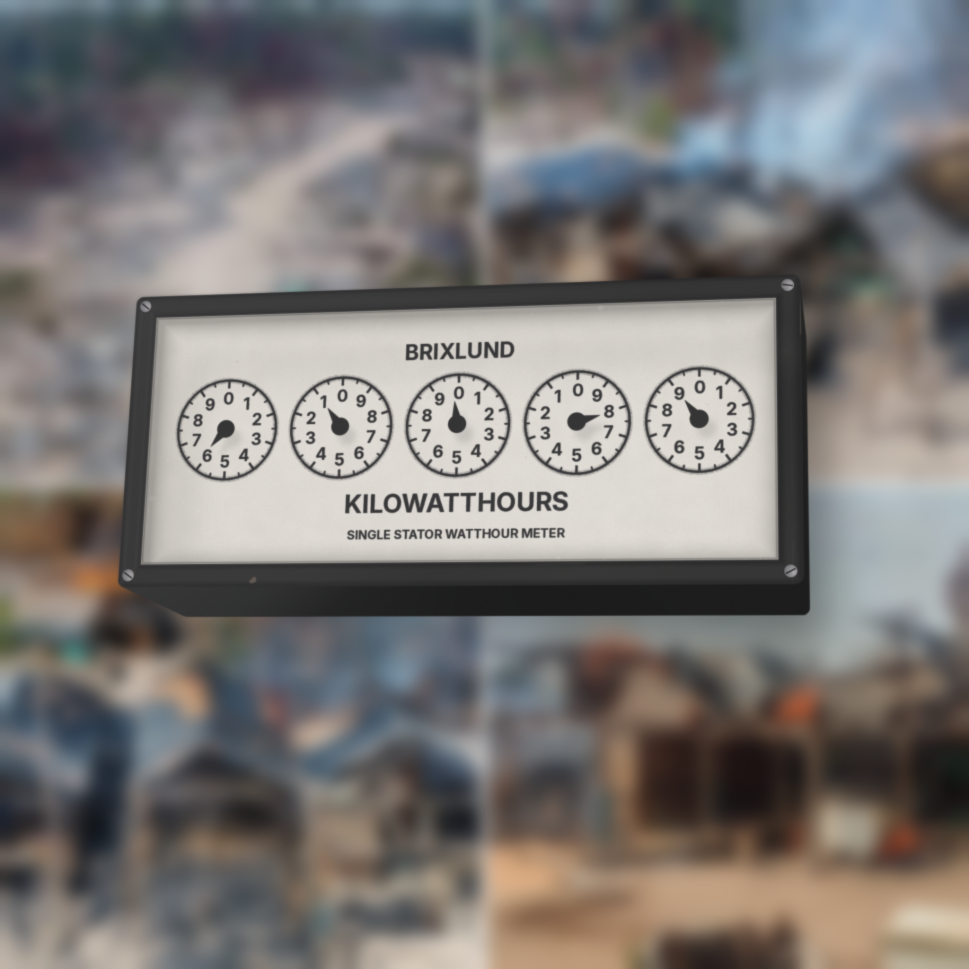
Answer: {"value": 60979, "unit": "kWh"}
